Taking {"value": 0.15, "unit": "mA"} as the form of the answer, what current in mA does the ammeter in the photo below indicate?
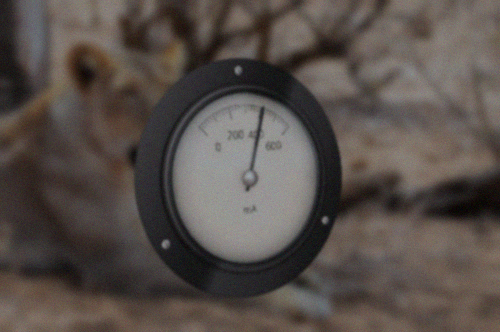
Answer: {"value": 400, "unit": "mA"}
